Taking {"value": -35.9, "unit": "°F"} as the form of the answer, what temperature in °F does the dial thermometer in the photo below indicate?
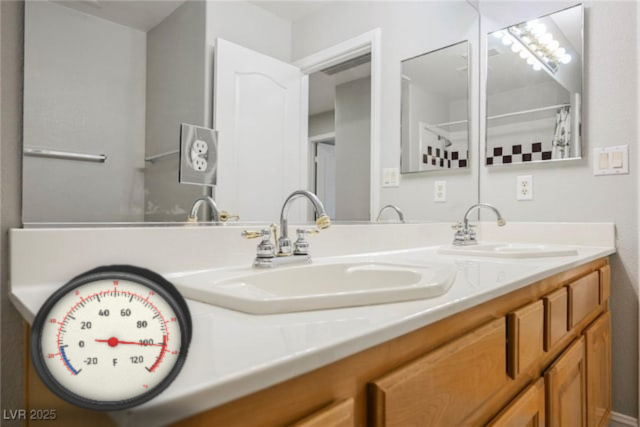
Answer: {"value": 100, "unit": "°F"}
